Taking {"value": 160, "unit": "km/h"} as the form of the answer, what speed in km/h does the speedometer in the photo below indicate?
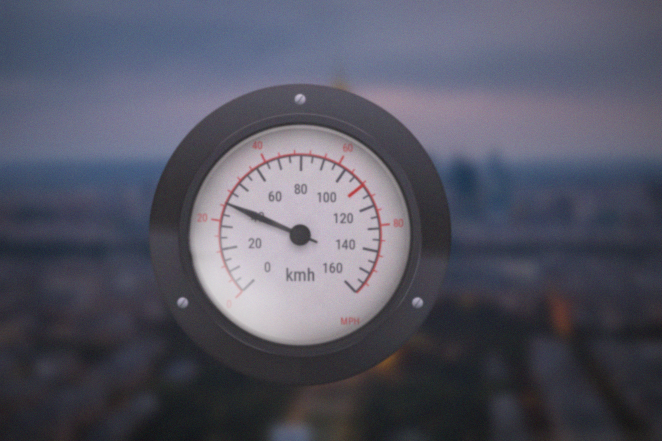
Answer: {"value": 40, "unit": "km/h"}
